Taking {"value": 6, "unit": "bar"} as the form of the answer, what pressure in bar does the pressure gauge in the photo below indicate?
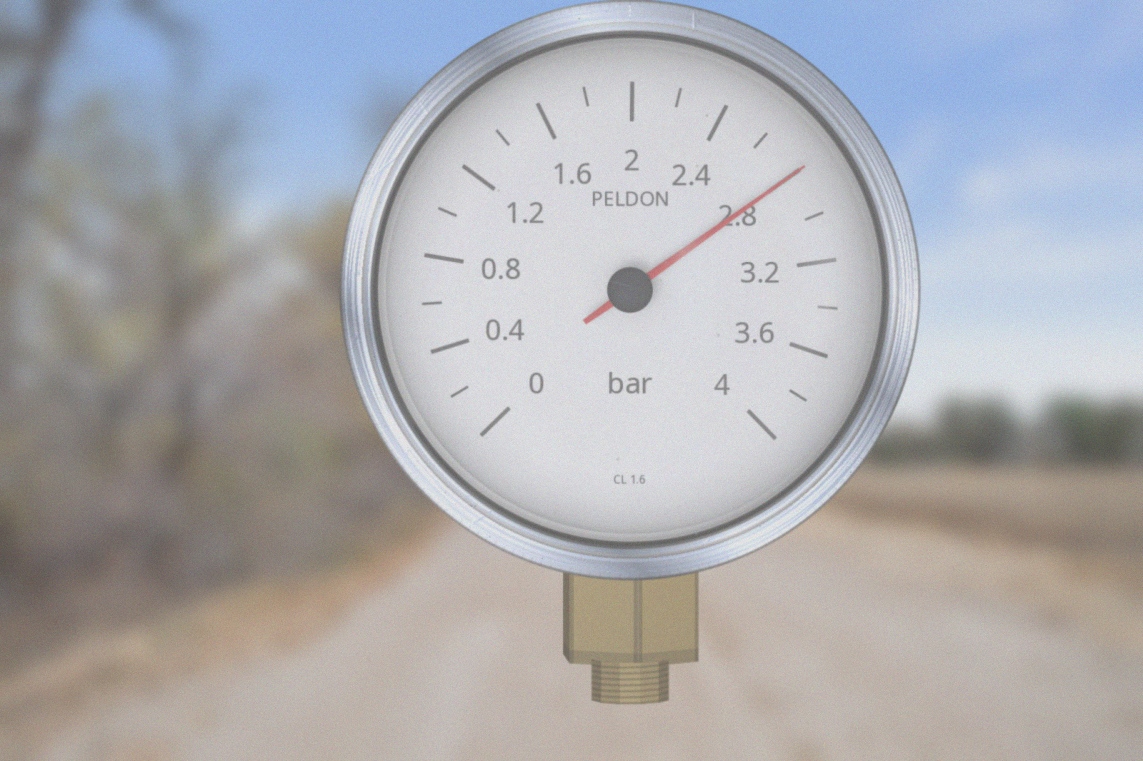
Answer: {"value": 2.8, "unit": "bar"}
